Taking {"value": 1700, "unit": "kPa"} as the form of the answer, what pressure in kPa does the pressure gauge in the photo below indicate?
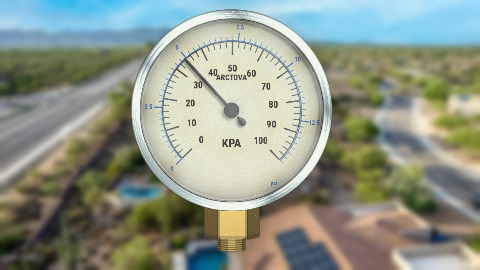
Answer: {"value": 34, "unit": "kPa"}
